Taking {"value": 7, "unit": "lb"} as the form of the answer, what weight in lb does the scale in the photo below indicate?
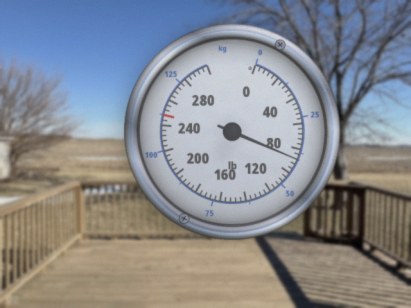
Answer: {"value": 88, "unit": "lb"}
